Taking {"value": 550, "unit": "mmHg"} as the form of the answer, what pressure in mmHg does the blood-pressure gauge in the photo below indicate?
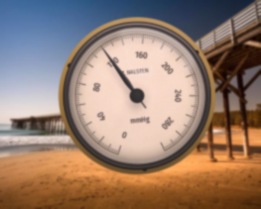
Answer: {"value": 120, "unit": "mmHg"}
